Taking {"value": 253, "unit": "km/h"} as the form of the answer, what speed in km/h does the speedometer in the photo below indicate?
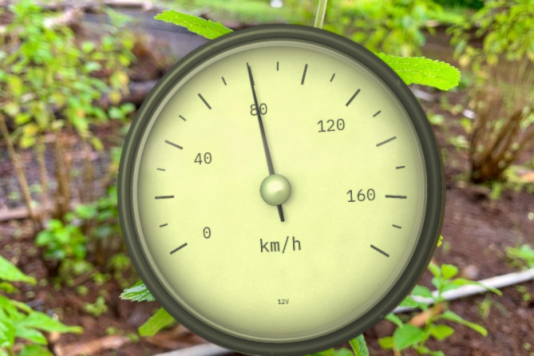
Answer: {"value": 80, "unit": "km/h"}
